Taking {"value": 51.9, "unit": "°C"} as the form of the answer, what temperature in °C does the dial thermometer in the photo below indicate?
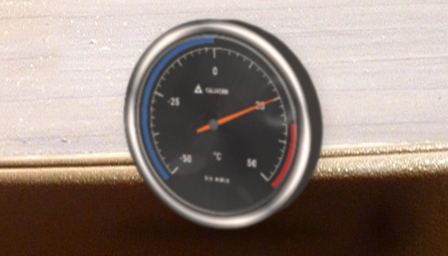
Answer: {"value": 25, "unit": "°C"}
